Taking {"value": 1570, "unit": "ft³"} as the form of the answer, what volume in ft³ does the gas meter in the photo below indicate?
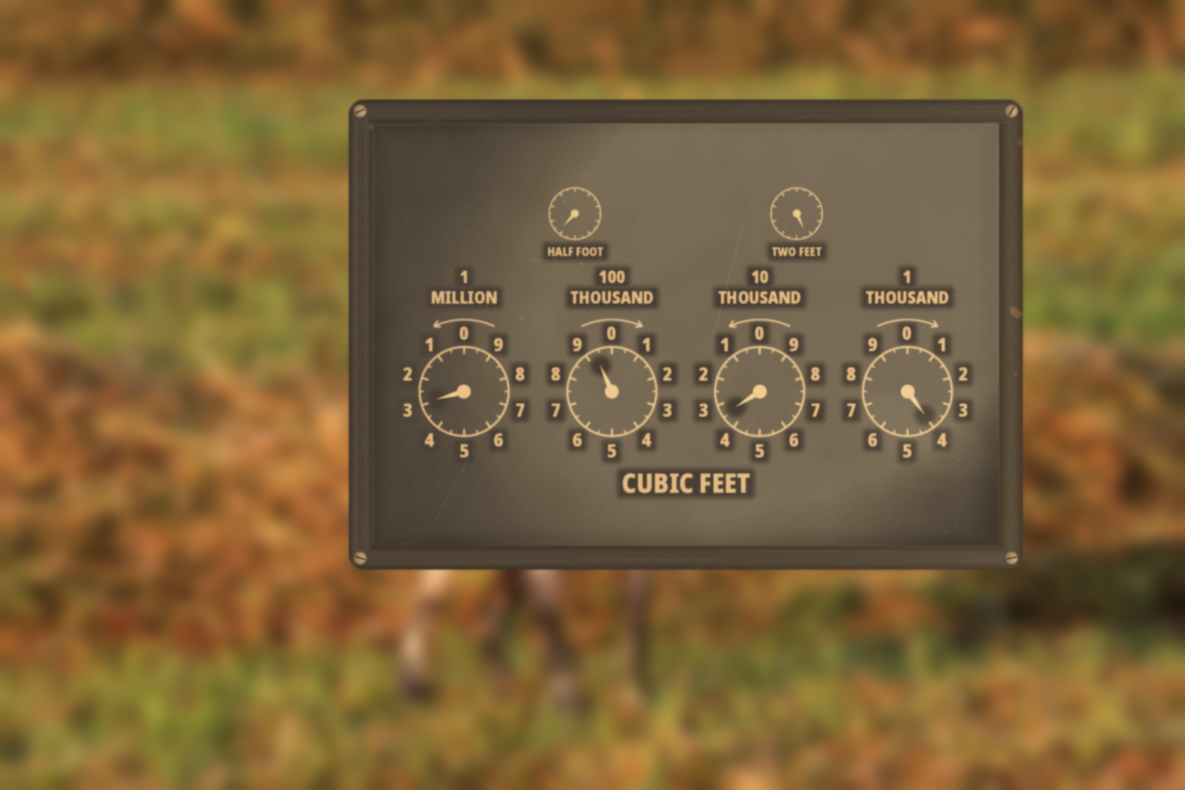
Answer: {"value": 293400, "unit": "ft³"}
